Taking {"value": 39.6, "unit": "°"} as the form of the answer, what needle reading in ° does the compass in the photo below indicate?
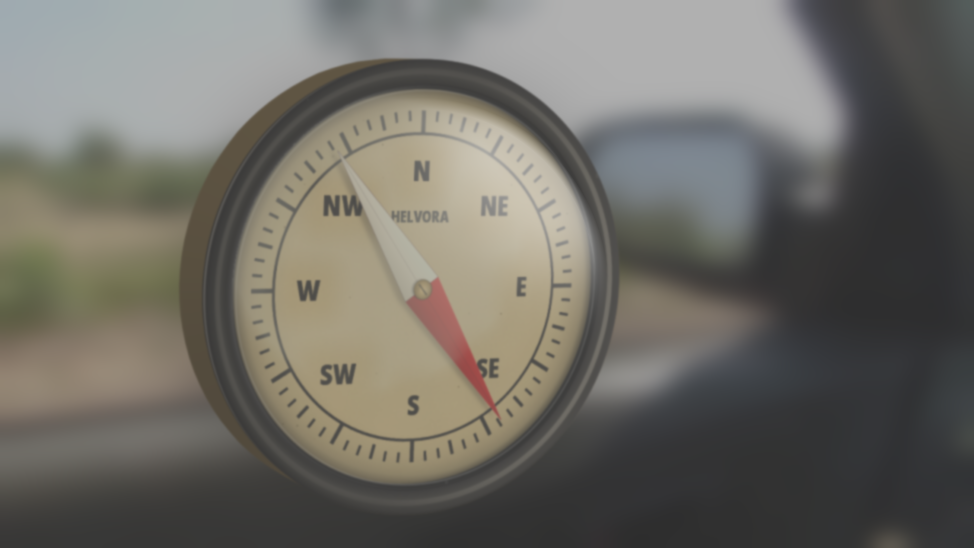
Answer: {"value": 145, "unit": "°"}
